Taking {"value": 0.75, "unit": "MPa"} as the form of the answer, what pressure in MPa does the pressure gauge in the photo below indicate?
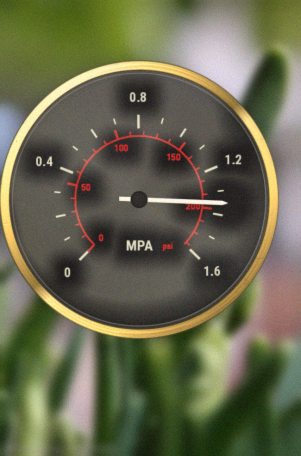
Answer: {"value": 1.35, "unit": "MPa"}
